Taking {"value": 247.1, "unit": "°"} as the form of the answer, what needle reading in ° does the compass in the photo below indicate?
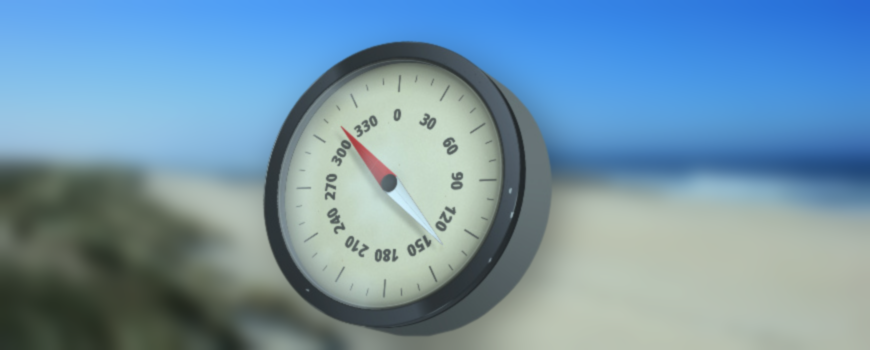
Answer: {"value": 315, "unit": "°"}
